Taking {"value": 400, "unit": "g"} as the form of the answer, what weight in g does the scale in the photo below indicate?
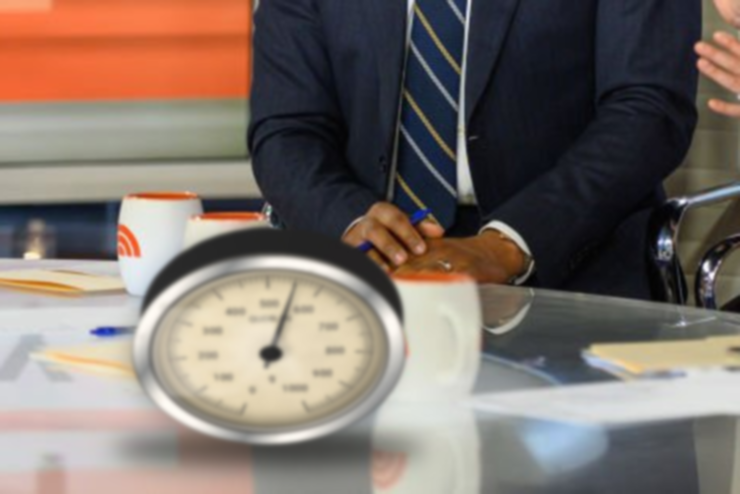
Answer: {"value": 550, "unit": "g"}
